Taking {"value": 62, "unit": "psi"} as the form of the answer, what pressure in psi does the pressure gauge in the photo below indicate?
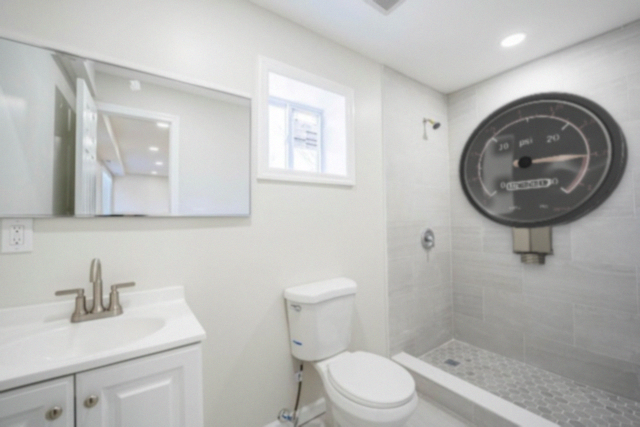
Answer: {"value": 25, "unit": "psi"}
